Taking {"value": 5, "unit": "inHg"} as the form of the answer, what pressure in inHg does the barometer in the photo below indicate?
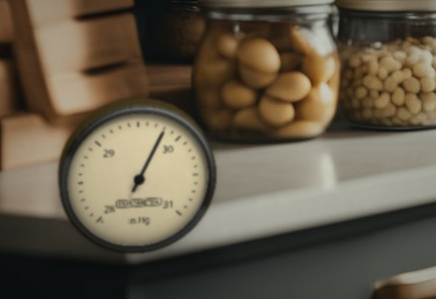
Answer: {"value": 29.8, "unit": "inHg"}
